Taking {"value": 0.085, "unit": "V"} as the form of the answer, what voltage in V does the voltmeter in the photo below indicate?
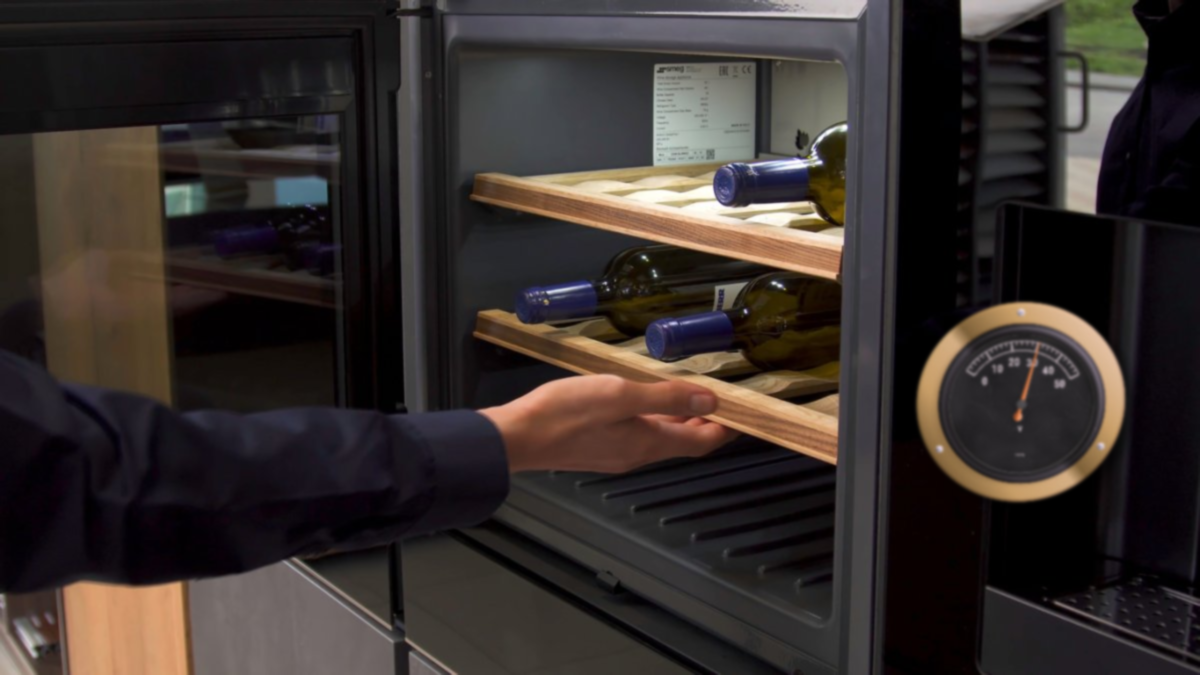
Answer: {"value": 30, "unit": "V"}
